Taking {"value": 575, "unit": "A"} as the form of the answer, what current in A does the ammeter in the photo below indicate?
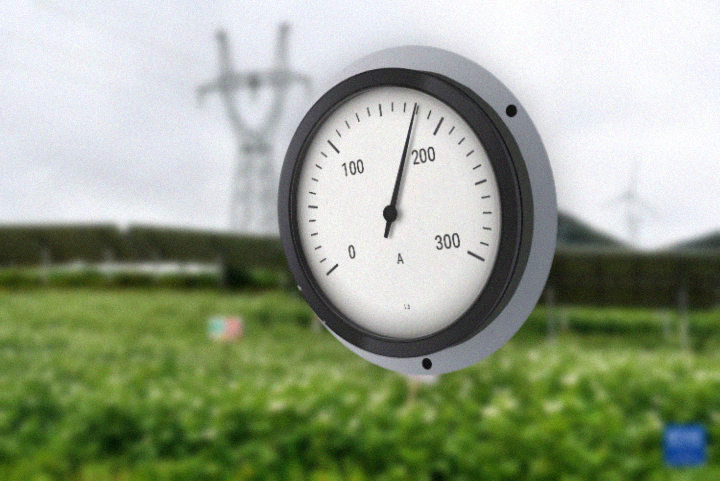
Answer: {"value": 180, "unit": "A"}
